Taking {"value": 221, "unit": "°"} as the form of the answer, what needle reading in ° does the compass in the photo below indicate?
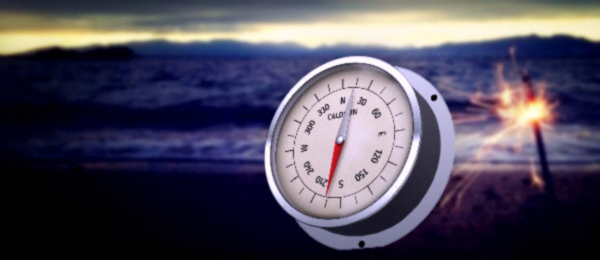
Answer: {"value": 195, "unit": "°"}
